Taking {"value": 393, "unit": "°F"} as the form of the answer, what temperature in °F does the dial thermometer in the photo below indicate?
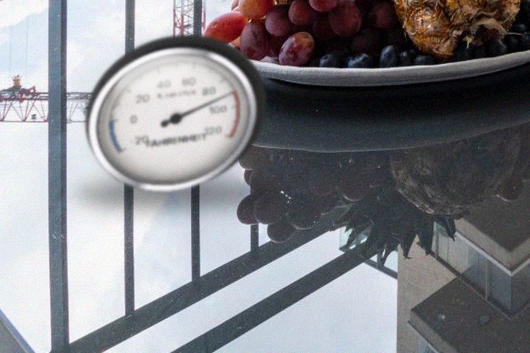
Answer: {"value": 90, "unit": "°F"}
